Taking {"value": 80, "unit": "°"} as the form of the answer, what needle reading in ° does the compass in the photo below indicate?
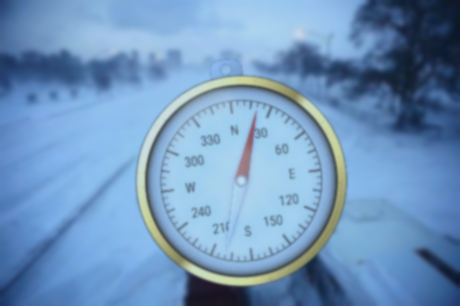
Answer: {"value": 20, "unit": "°"}
